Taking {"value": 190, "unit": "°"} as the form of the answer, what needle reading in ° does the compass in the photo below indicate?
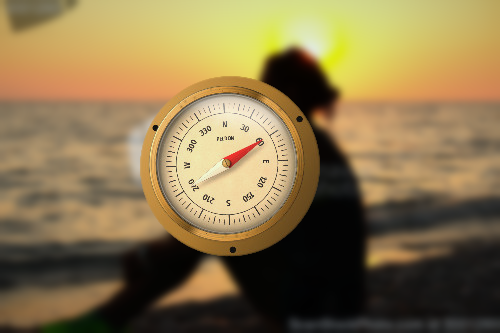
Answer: {"value": 60, "unit": "°"}
